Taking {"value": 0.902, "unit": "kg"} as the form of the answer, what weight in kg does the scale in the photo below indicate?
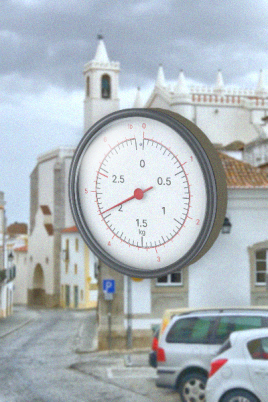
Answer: {"value": 2.05, "unit": "kg"}
